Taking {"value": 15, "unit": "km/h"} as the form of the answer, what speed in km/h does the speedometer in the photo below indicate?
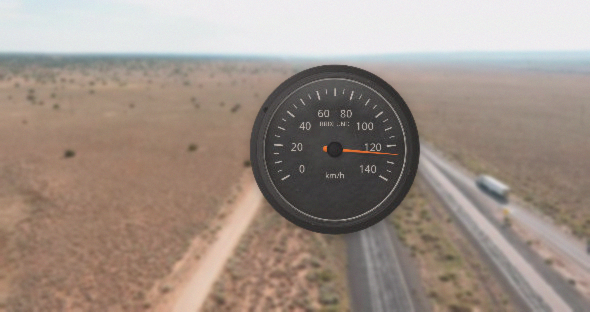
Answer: {"value": 125, "unit": "km/h"}
